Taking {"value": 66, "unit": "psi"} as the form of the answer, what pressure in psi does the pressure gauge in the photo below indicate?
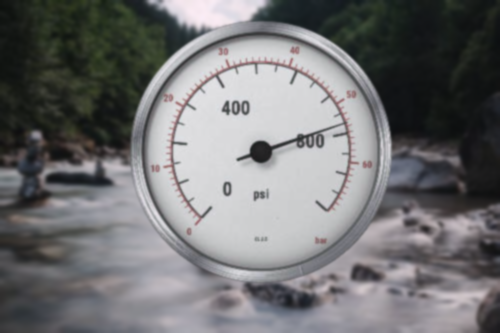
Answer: {"value": 775, "unit": "psi"}
